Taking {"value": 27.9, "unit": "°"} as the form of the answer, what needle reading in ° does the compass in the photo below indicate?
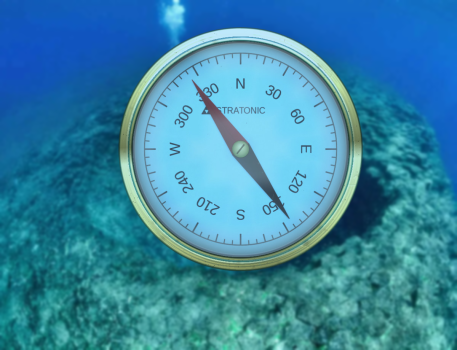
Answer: {"value": 325, "unit": "°"}
